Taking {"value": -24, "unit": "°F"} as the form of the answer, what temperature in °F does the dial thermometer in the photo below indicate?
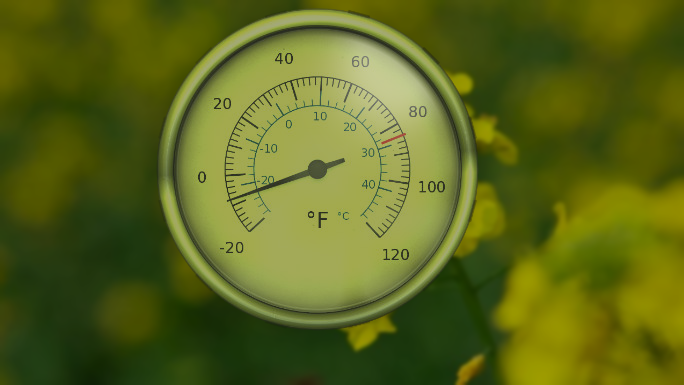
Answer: {"value": -8, "unit": "°F"}
